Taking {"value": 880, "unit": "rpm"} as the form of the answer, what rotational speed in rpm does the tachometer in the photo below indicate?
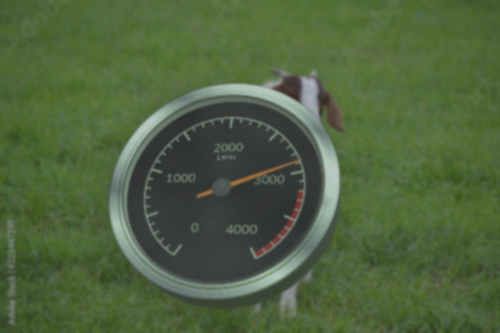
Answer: {"value": 2900, "unit": "rpm"}
